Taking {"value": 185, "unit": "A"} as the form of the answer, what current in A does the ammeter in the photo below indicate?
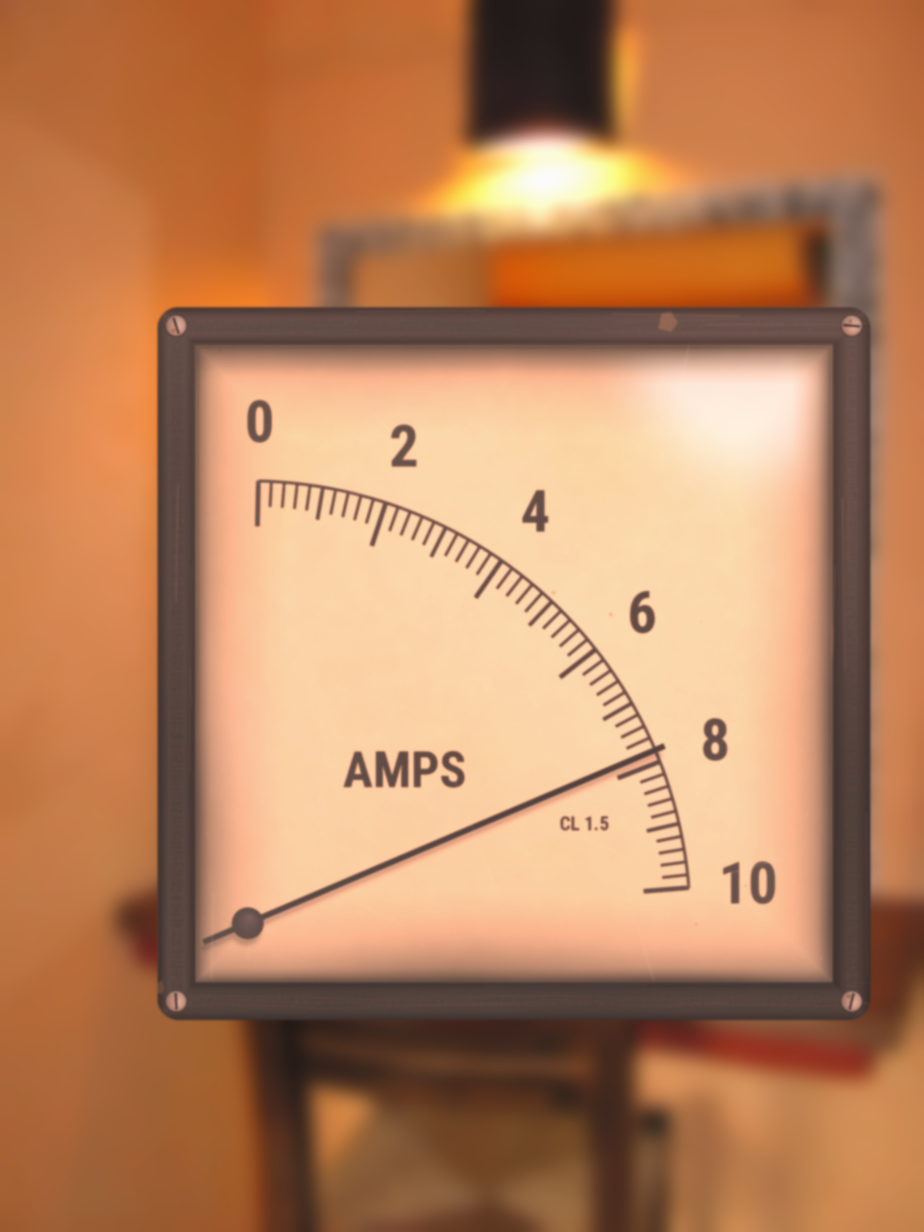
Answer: {"value": 7.8, "unit": "A"}
